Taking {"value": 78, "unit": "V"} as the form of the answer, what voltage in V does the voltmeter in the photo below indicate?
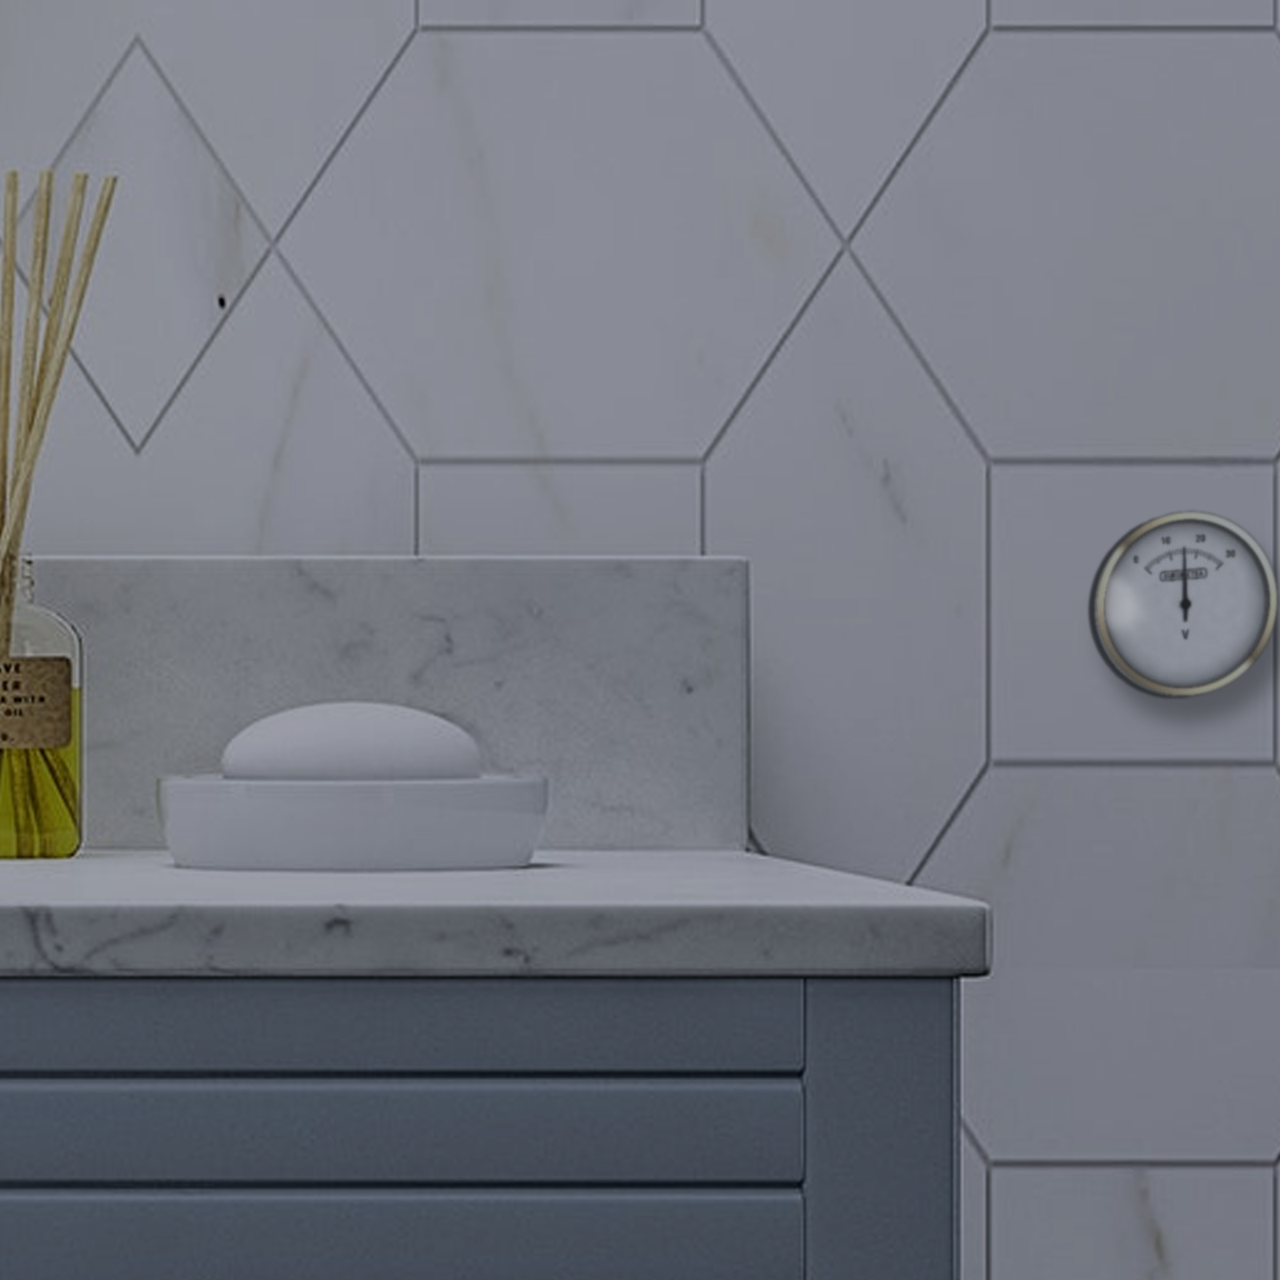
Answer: {"value": 15, "unit": "V"}
